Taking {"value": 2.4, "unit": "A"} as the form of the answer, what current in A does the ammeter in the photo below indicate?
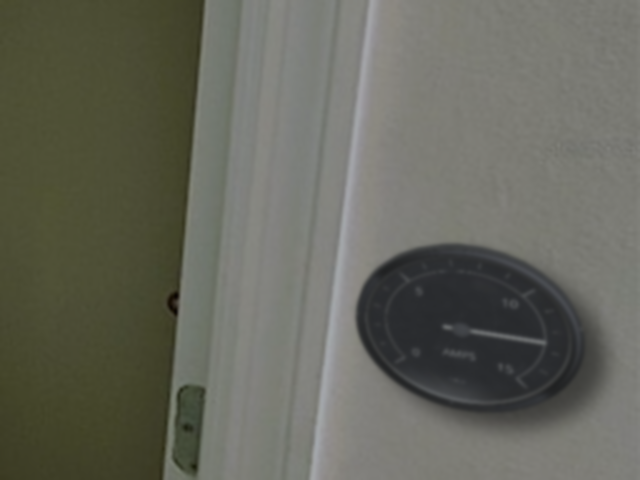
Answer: {"value": 12.5, "unit": "A"}
